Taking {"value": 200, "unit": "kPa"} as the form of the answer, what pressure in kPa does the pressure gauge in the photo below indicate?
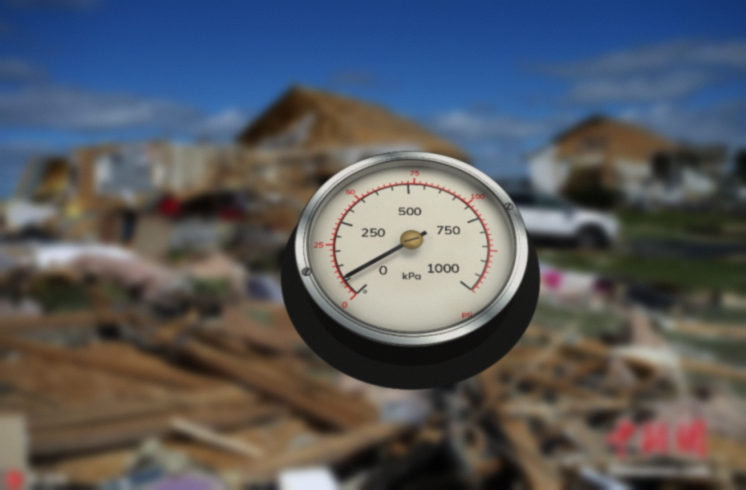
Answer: {"value": 50, "unit": "kPa"}
